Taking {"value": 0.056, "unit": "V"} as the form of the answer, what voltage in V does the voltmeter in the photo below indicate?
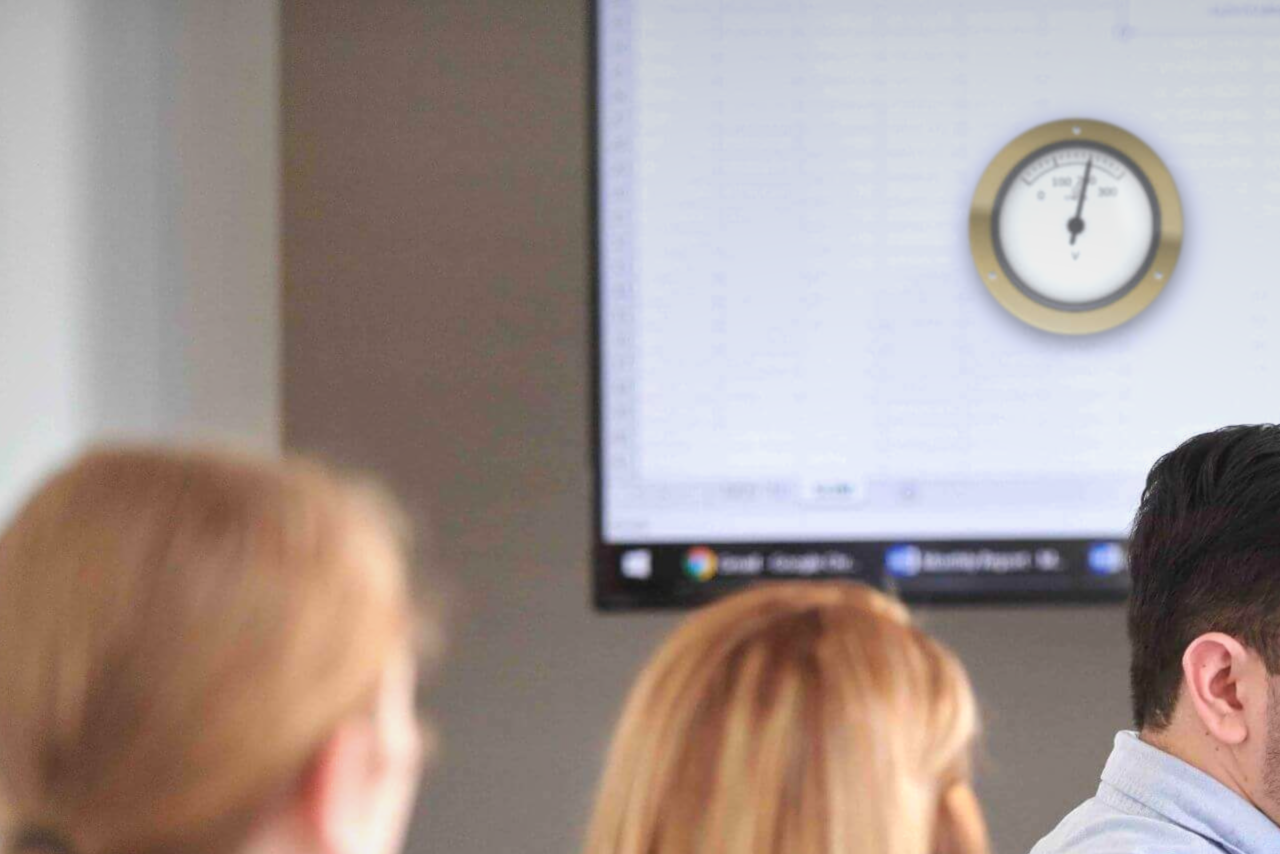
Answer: {"value": 200, "unit": "V"}
